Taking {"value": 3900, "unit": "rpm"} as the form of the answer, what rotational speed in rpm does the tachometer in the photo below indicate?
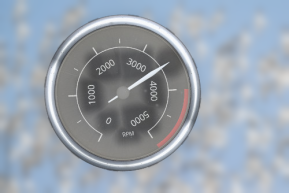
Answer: {"value": 3500, "unit": "rpm"}
